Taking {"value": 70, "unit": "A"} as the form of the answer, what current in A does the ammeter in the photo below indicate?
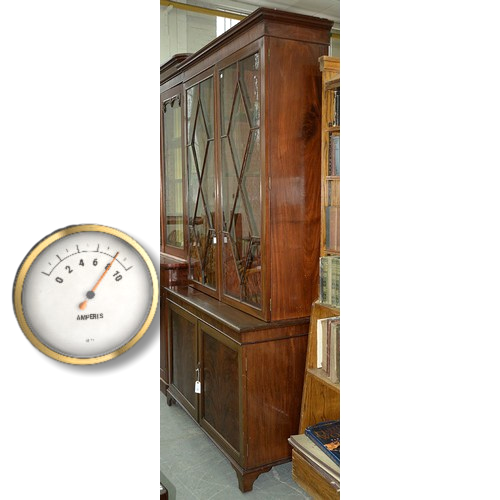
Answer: {"value": 8, "unit": "A"}
